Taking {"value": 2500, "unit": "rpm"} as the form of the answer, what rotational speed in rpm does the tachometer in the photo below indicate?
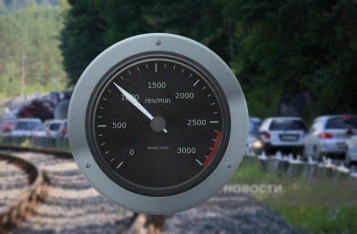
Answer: {"value": 1000, "unit": "rpm"}
